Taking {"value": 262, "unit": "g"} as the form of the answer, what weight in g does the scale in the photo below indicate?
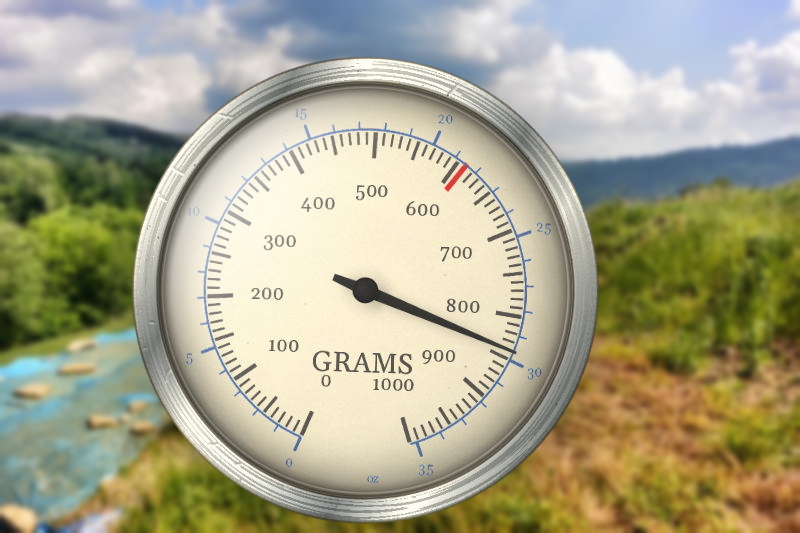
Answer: {"value": 840, "unit": "g"}
